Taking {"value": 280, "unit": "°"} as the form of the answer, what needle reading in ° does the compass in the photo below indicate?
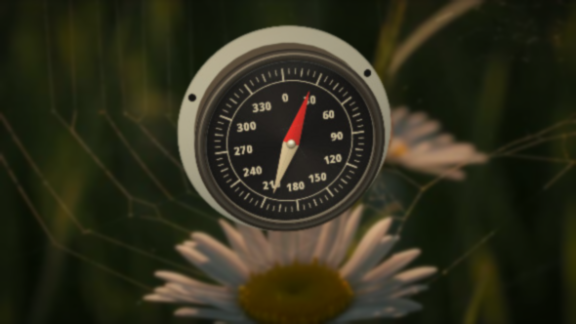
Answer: {"value": 25, "unit": "°"}
